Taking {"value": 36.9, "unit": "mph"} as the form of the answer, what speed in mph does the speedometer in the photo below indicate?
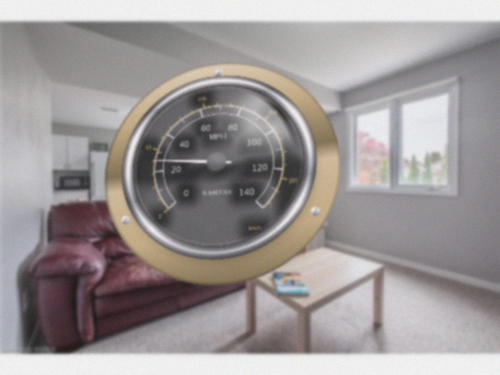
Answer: {"value": 25, "unit": "mph"}
